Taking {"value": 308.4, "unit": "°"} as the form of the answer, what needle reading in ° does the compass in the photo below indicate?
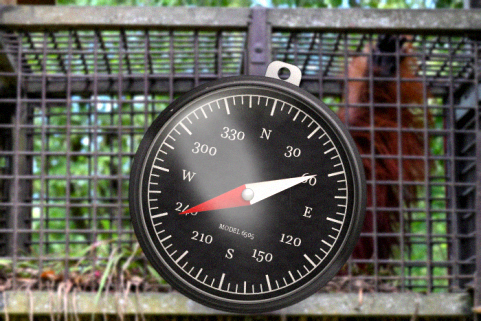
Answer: {"value": 237.5, "unit": "°"}
